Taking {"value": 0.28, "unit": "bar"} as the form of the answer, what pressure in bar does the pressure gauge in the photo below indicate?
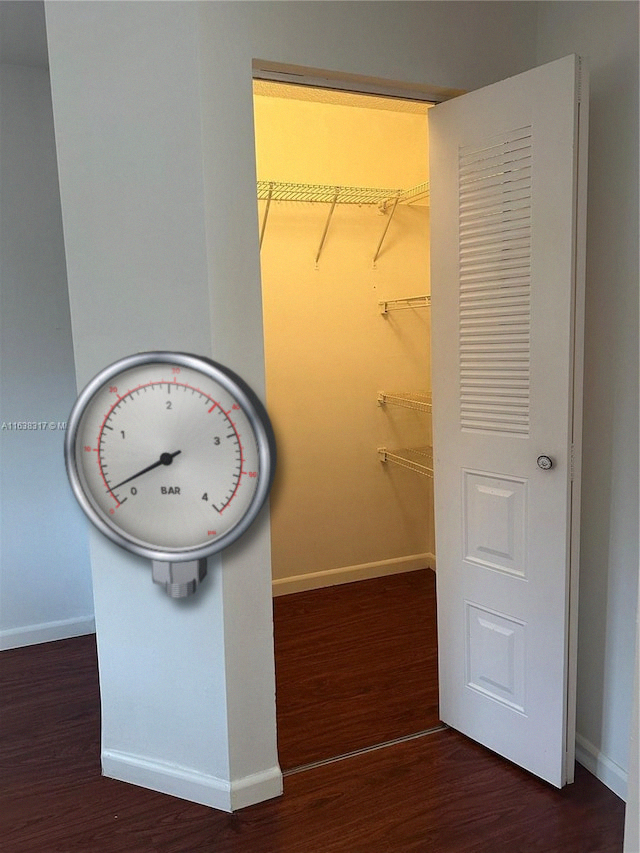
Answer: {"value": 0.2, "unit": "bar"}
